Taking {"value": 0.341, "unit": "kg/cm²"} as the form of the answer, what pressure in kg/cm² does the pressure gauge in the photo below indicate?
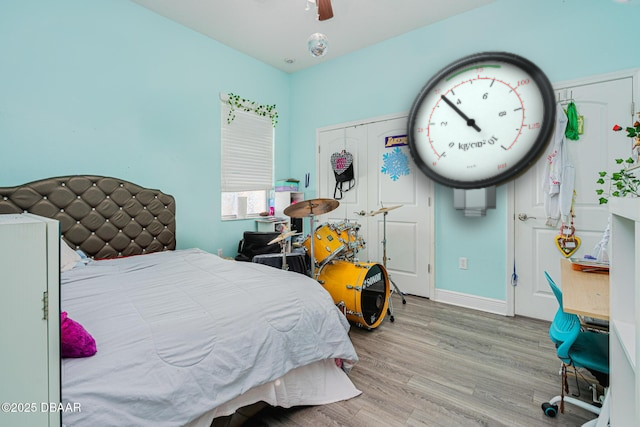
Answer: {"value": 3.5, "unit": "kg/cm²"}
